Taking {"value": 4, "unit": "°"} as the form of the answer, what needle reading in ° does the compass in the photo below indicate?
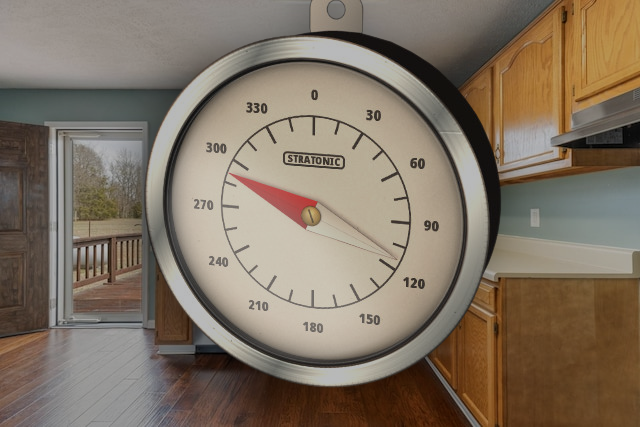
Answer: {"value": 292.5, "unit": "°"}
